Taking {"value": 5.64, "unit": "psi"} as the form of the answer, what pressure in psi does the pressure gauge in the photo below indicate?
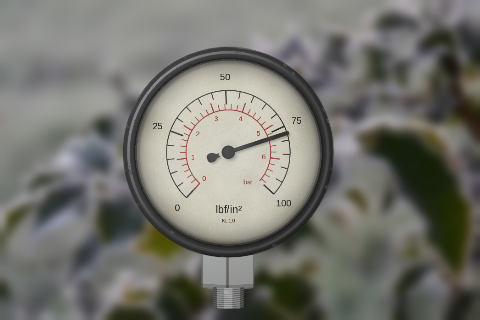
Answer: {"value": 77.5, "unit": "psi"}
